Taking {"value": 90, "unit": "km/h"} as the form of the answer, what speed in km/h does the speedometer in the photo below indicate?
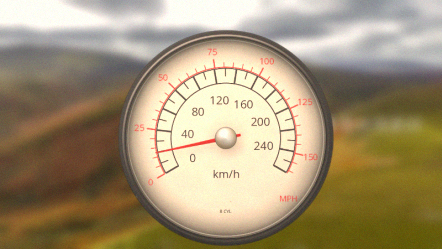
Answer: {"value": 20, "unit": "km/h"}
